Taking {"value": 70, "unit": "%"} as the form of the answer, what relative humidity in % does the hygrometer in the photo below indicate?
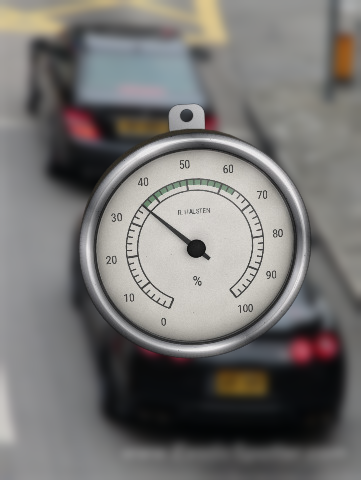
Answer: {"value": 36, "unit": "%"}
